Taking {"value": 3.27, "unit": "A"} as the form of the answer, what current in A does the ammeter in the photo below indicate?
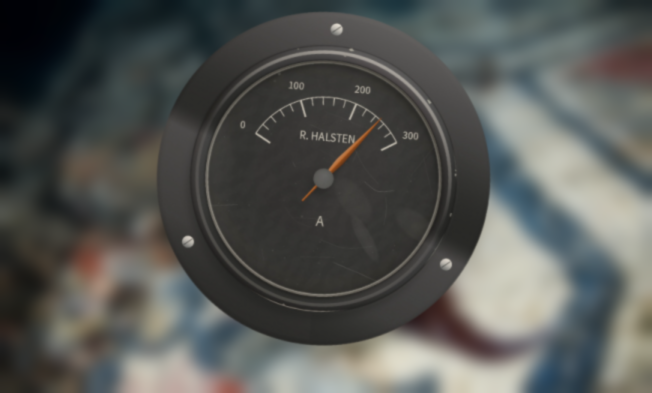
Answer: {"value": 250, "unit": "A"}
